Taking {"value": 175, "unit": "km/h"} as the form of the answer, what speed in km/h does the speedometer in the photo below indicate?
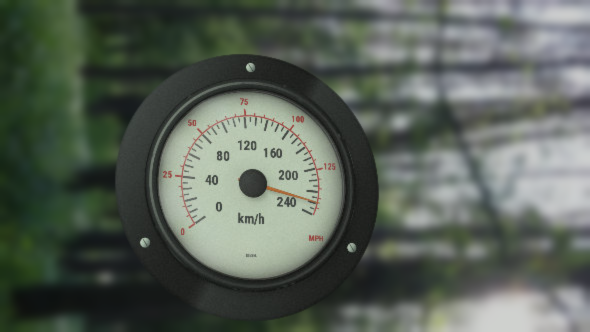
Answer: {"value": 230, "unit": "km/h"}
